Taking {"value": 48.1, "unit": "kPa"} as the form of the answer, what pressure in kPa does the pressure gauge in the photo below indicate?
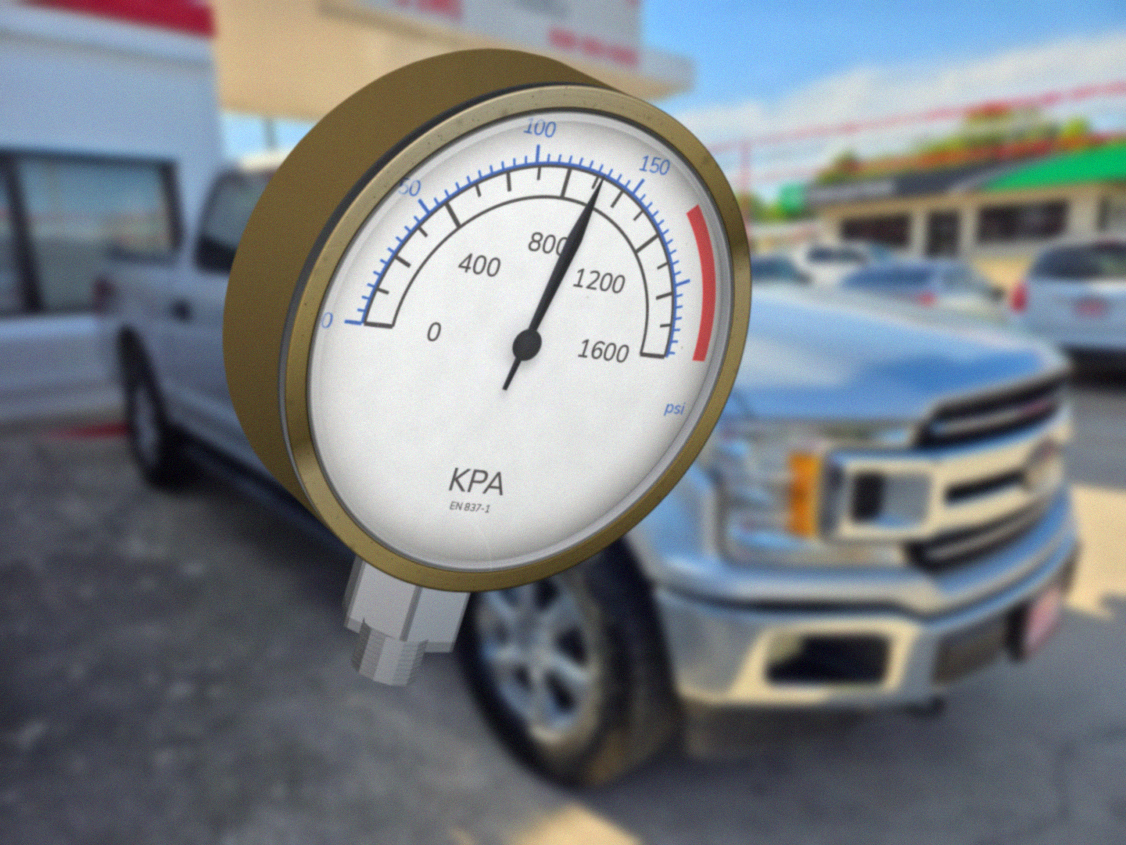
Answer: {"value": 900, "unit": "kPa"}
